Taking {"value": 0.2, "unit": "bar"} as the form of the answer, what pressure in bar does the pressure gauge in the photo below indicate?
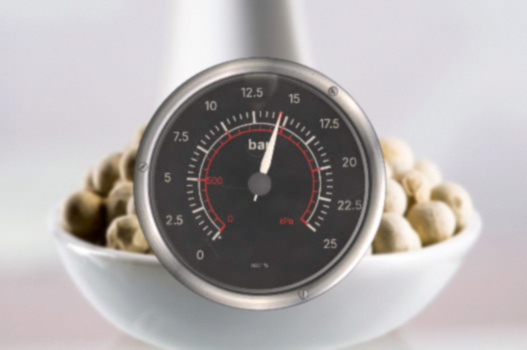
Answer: {"value": 14.5, "unit": "bar"}
